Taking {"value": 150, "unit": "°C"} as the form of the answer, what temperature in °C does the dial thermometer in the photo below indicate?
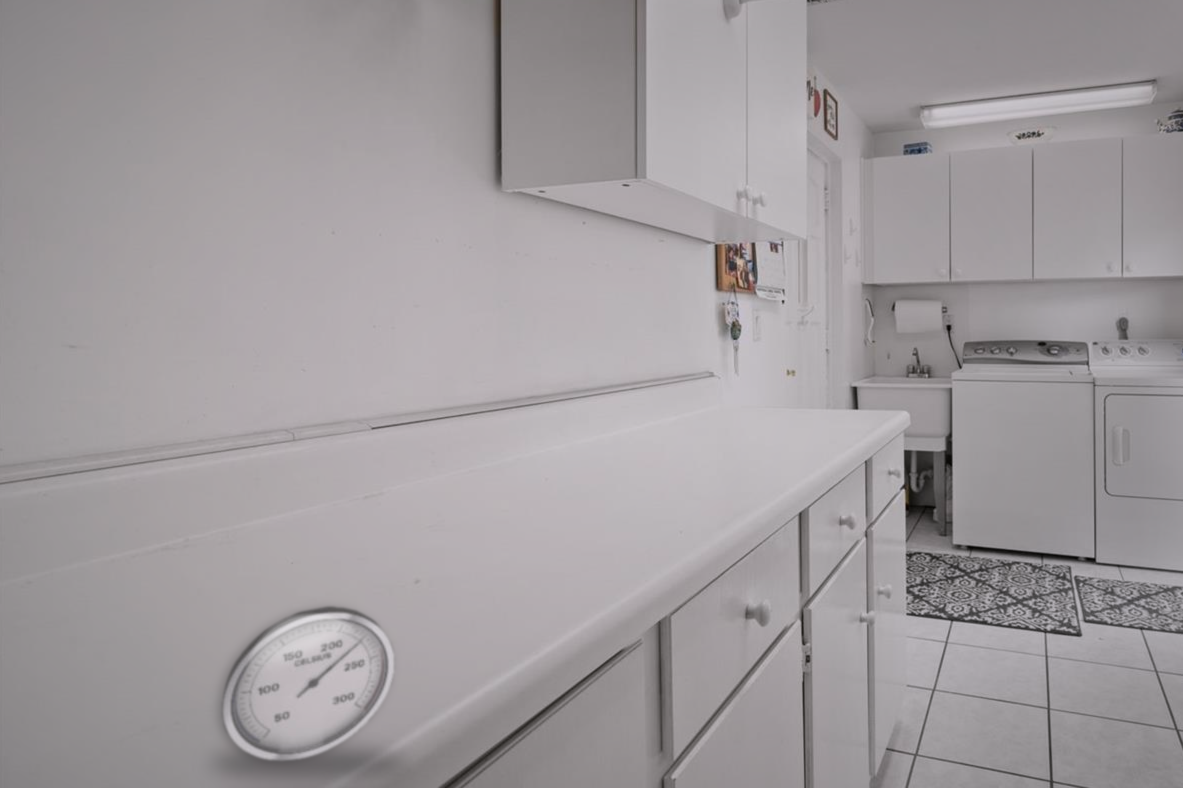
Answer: {"value": 225, "unit": "°C"}
